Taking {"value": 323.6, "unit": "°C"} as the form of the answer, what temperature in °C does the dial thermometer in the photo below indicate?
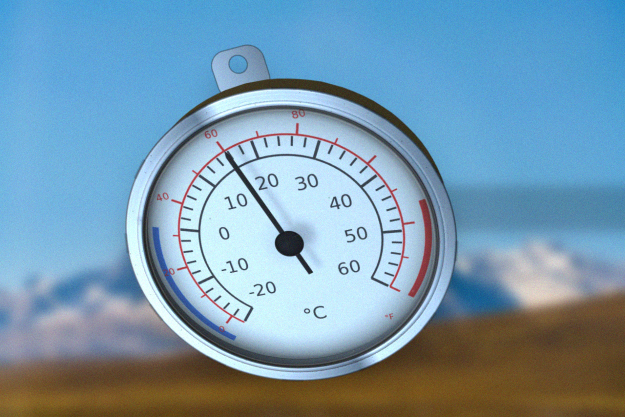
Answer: {"value": 16, "unit": "°C"}
